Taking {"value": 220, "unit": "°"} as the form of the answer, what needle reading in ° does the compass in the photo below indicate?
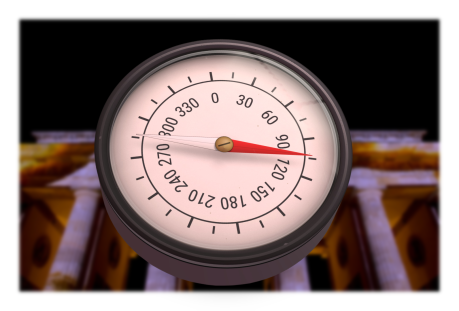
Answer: {"value": 105, "unit": "°"}
